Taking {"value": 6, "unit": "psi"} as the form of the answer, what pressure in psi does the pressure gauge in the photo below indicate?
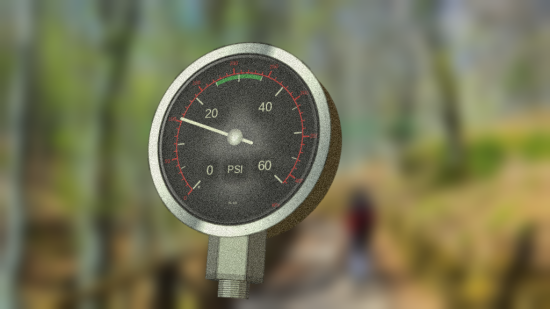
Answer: {"value": 15, "unit": "psi"}
